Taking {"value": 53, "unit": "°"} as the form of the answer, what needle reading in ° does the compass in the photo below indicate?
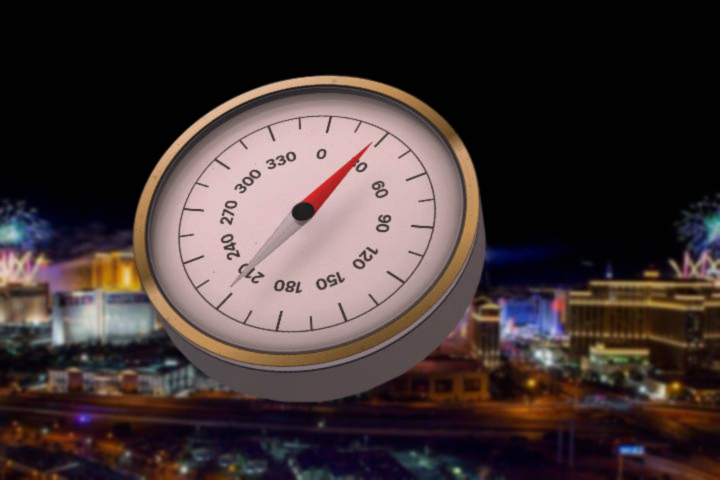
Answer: {"value": 30, "unit": "°"}
